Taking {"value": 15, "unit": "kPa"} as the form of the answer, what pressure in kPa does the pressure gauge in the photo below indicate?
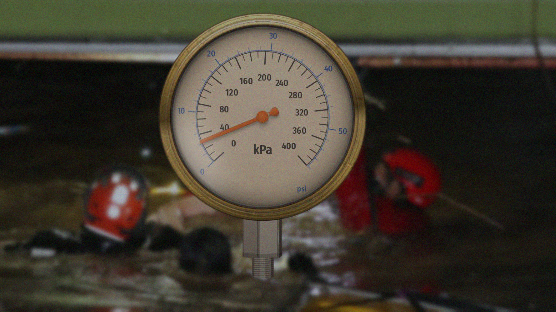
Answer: {"value": 30, "unit": "kPa"}
